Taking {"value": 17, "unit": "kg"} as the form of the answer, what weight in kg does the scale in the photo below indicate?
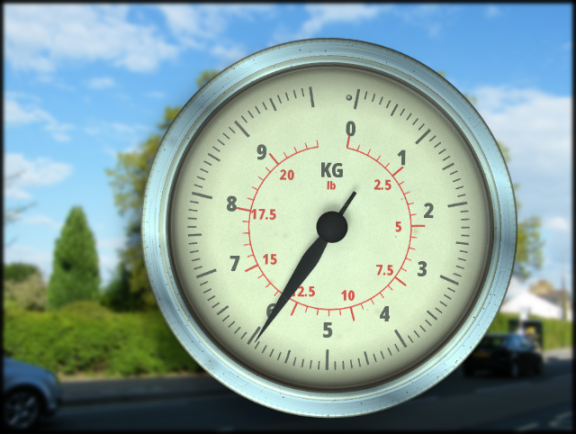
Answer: {"value": 5.95, "unit": "kg"}
